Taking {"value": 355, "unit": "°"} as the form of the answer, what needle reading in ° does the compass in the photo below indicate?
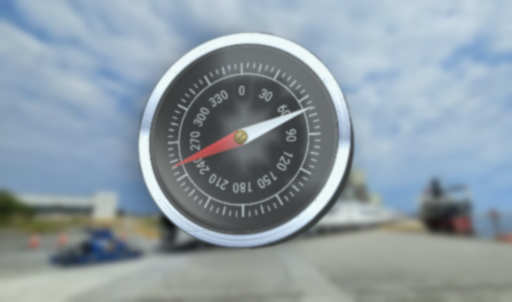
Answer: {"value": 250, "unit": "°"}
